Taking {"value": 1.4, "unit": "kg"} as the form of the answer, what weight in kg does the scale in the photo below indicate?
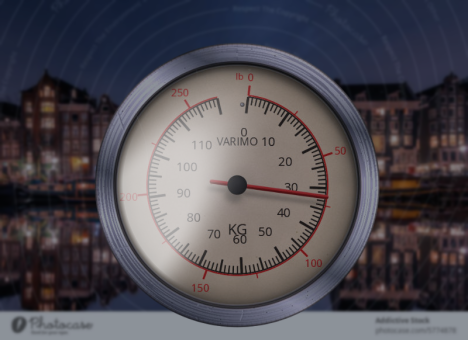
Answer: {"value": 32, "unit": "kg"}
